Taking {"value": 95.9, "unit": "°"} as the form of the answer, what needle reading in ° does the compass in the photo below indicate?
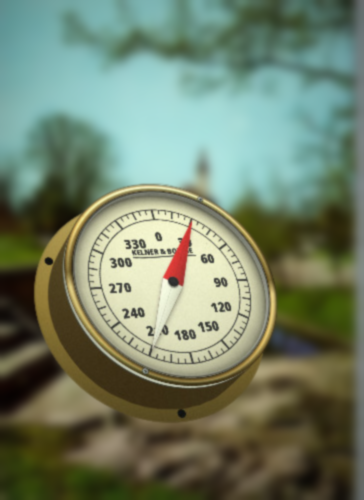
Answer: {"value": 30, "unit": "°"}
